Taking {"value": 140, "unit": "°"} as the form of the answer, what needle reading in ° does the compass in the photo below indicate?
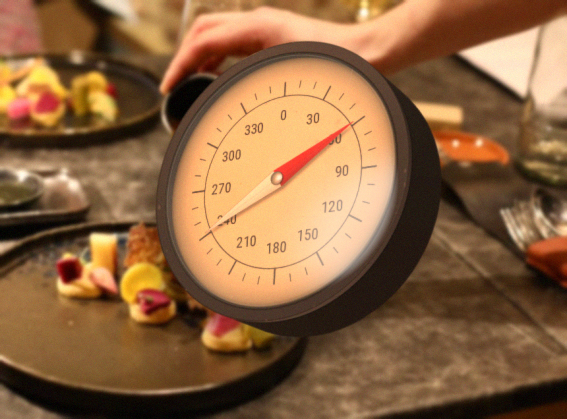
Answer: {"value": 60, "unit": "°"}
